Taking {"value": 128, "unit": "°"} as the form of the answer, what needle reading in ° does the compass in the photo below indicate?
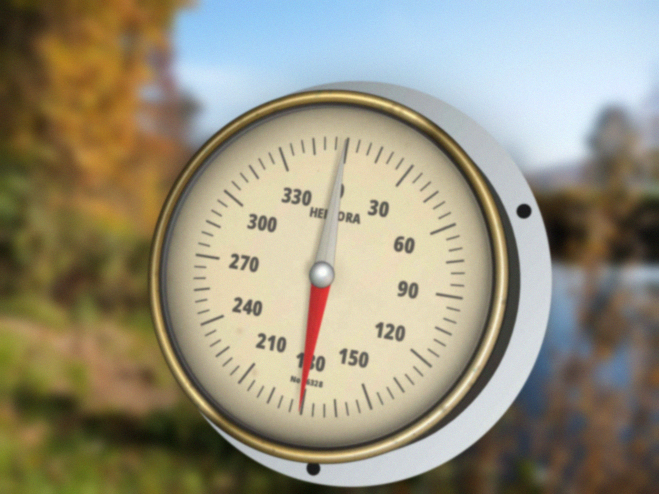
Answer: {"value": 180, "unit": "°"}
